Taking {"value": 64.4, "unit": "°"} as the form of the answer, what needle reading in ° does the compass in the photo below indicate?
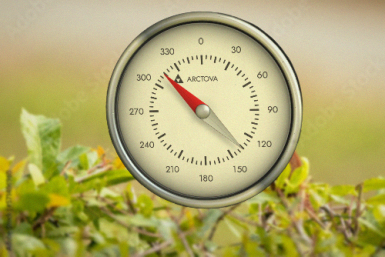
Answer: {"value": 315, "unit": "°"}
